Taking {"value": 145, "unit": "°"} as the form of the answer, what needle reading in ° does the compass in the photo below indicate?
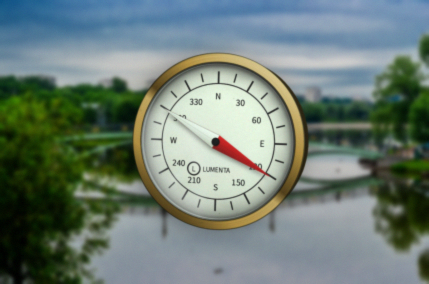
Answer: {"value": 120, "unit": "°"}
